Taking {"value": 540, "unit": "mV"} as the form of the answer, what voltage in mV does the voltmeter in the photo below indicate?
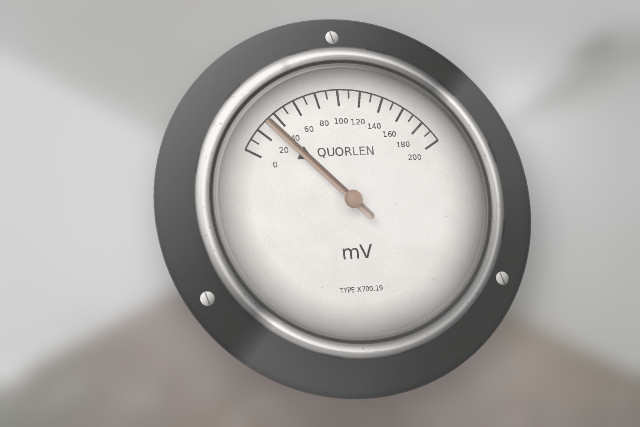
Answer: {"value": 30, "unit": "mV"}
